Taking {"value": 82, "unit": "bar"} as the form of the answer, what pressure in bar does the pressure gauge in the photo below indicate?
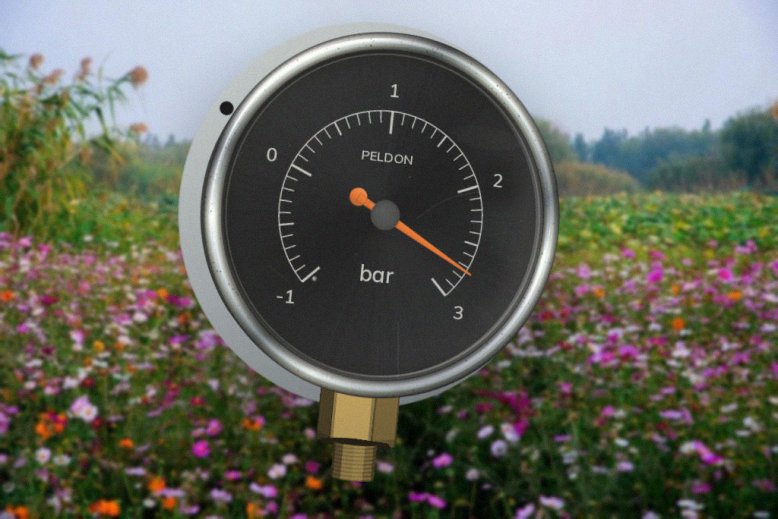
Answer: {"value": 2.75, "unit": "bar"}
